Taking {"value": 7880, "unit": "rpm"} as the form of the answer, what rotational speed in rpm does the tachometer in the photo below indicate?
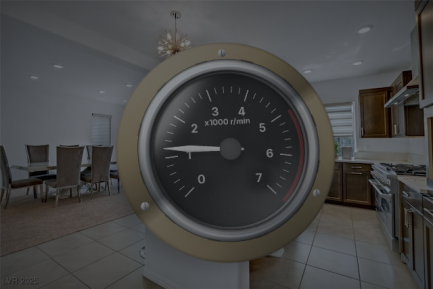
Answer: {"value": 1200, "unit": "rpm"}
